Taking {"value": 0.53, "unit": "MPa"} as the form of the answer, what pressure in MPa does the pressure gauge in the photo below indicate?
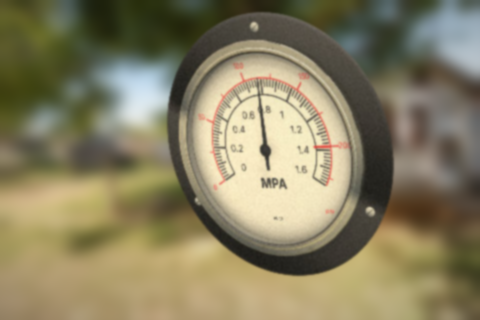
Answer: {"value": 0.8, "unit": "MPa"}
